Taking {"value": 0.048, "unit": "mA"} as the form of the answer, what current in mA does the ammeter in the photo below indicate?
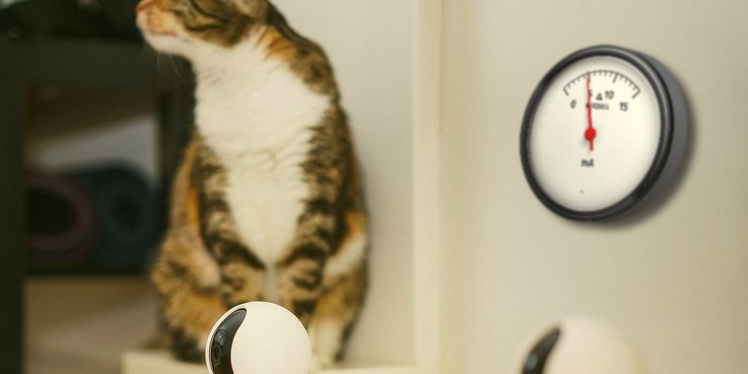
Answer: {"value": 5, "unit": "mA"}
